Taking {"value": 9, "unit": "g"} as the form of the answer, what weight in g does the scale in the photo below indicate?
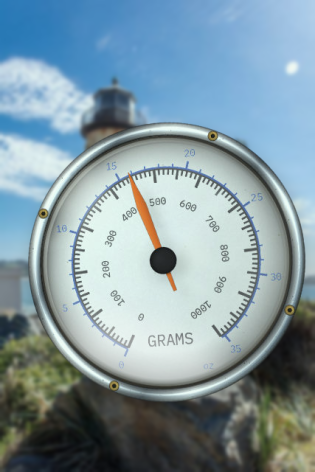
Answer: {"value": 450, "unit": "g"}
